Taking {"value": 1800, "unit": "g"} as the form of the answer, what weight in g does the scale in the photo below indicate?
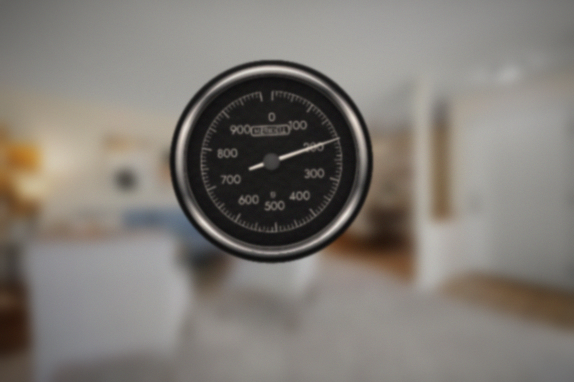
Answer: {"value": 200, "unit": "g"}
